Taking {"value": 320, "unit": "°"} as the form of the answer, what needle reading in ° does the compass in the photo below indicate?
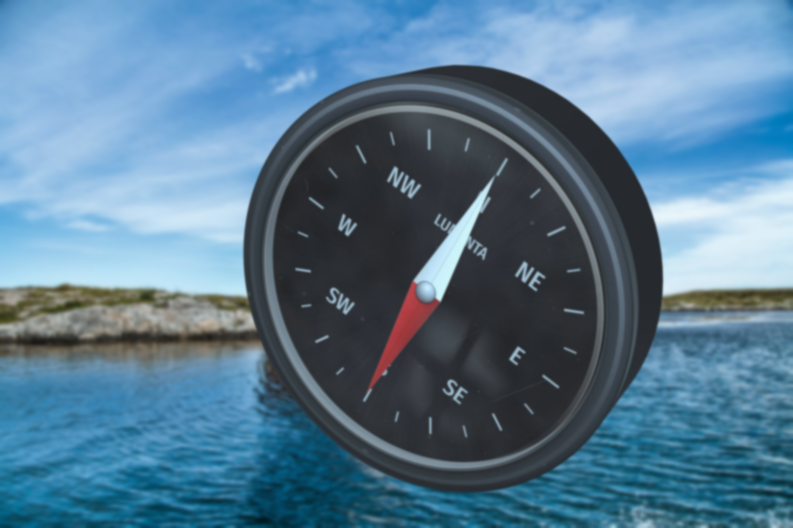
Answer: {"value": 180, "unit": "°"}
